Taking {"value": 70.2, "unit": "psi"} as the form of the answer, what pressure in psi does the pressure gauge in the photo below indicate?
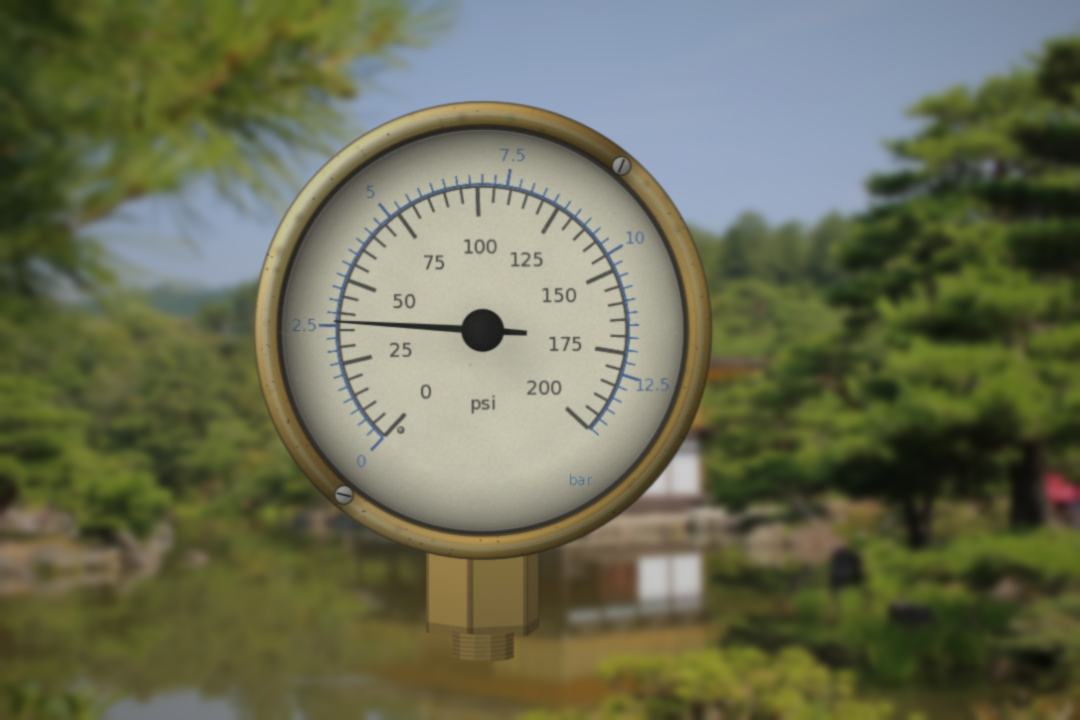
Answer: {"value": 37.5, "unit": "psi"}
